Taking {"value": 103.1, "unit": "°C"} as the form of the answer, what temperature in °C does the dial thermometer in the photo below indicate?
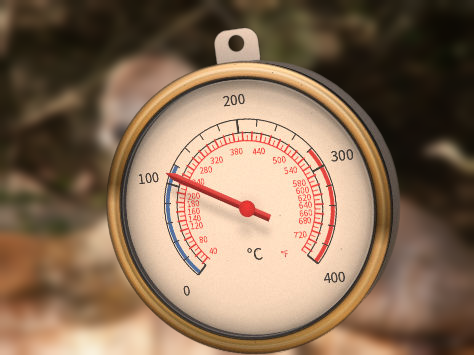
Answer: {"value": 110, "unit": "°C"}
